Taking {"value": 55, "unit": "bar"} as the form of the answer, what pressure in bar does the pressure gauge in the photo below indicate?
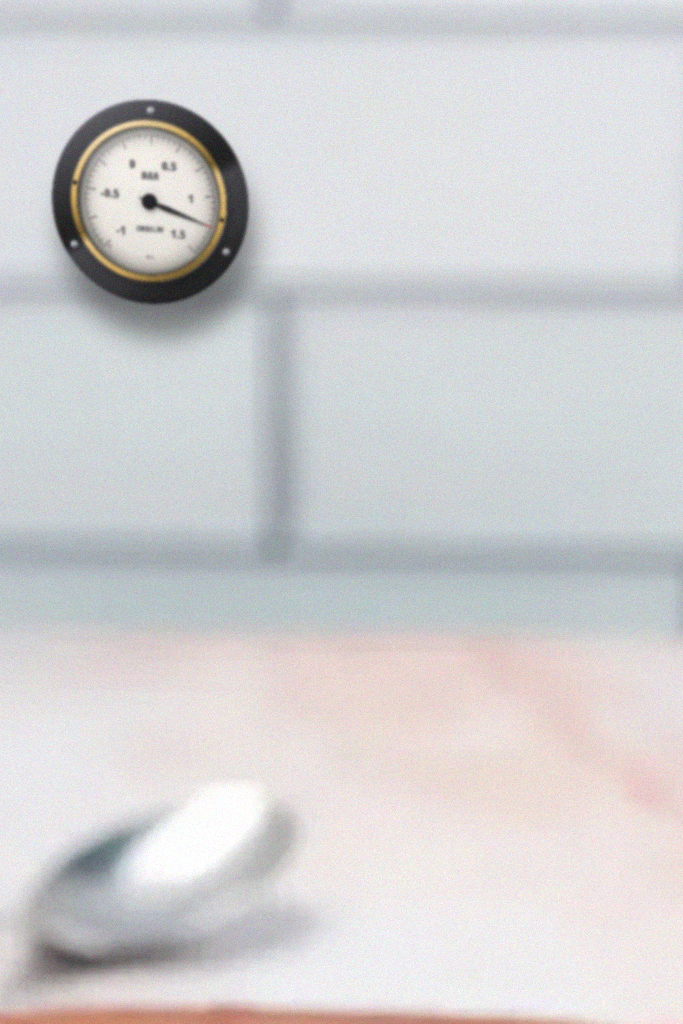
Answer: {"value": 1.25, "unit": "bar"}
